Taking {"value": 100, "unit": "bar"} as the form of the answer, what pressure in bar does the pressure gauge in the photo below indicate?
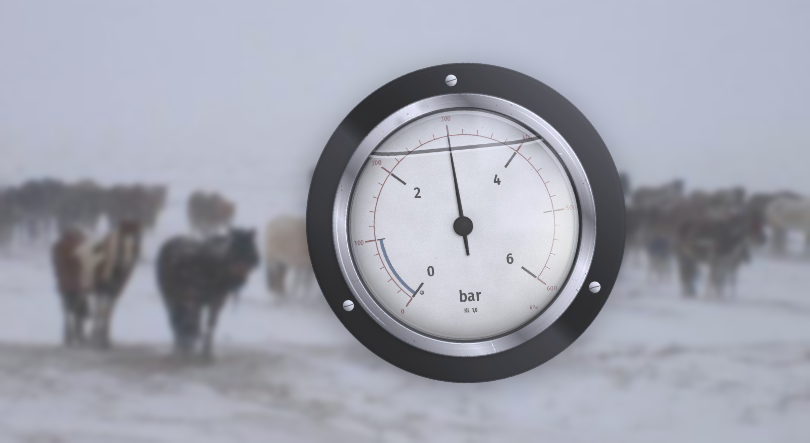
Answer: {"value": 3, "unit": "bar"}
